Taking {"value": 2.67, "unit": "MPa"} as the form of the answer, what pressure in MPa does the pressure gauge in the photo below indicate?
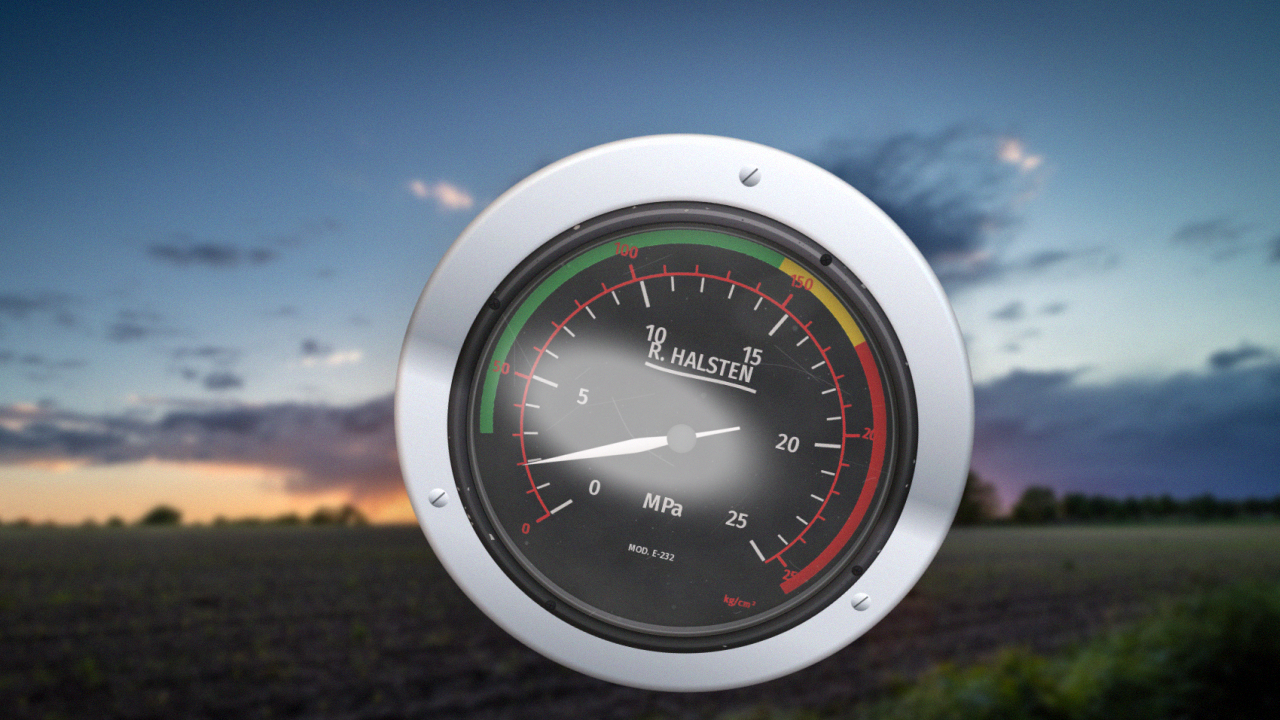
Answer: {"value": 2, "unit": "MPa"}
